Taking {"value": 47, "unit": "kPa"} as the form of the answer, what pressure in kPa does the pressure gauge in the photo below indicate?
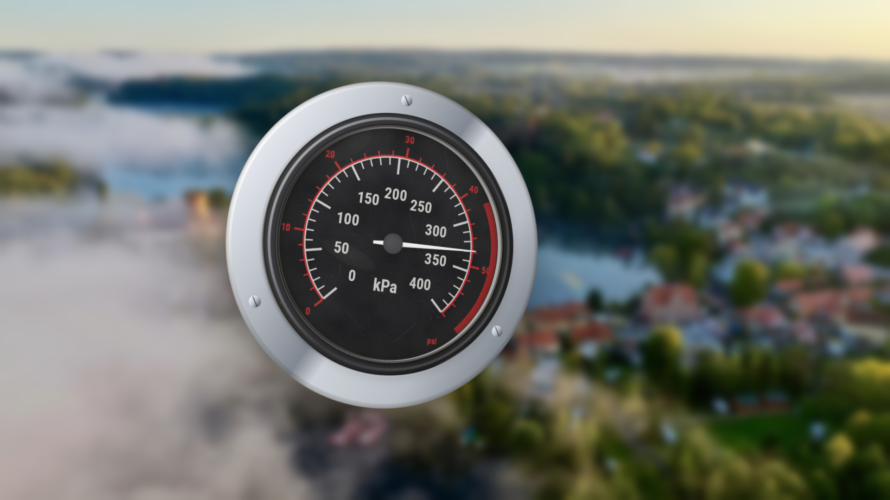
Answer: {"value": 330, "unit": "kPa"}
